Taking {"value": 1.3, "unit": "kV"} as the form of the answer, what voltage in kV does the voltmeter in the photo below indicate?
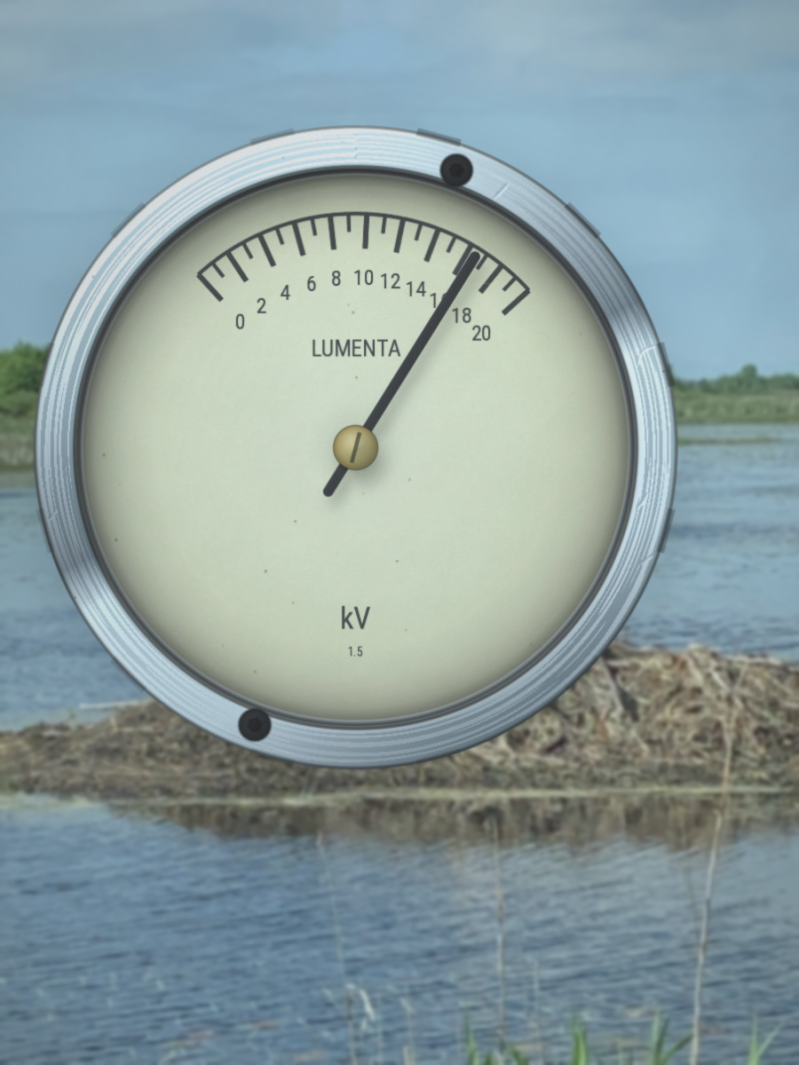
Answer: {"value": 16.5, "unit": "kV"}
